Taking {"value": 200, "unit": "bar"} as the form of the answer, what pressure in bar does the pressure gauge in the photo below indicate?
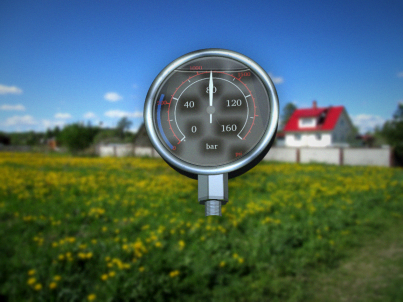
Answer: {"value": 80, "unit": "bar"}
